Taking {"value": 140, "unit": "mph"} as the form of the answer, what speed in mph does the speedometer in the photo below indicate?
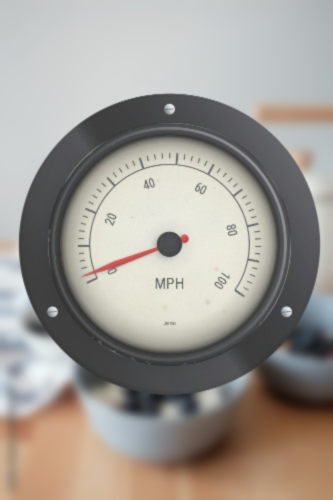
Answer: {"value": 2, "unit": "mph"}
